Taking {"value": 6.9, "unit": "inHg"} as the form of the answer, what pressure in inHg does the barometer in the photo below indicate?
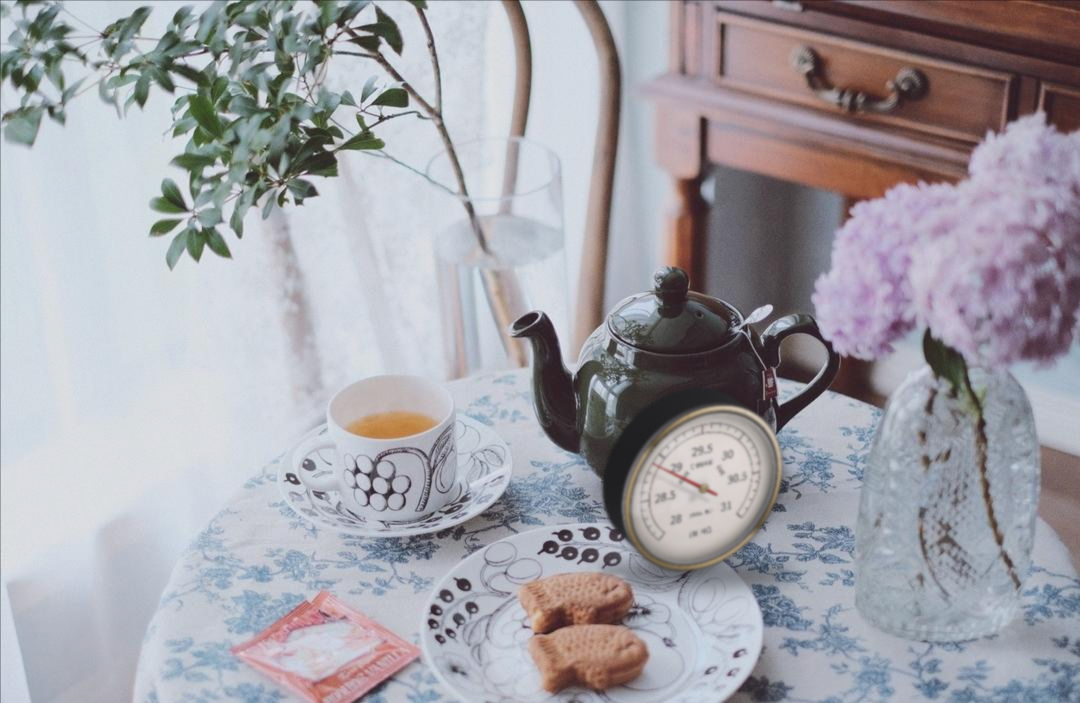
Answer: {"value": 28.9, "unit": "inHg"}
